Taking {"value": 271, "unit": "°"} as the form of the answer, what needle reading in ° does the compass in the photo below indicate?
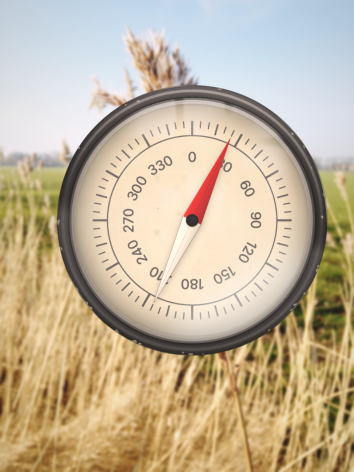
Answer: {"value": 25, "unit": "°"}
